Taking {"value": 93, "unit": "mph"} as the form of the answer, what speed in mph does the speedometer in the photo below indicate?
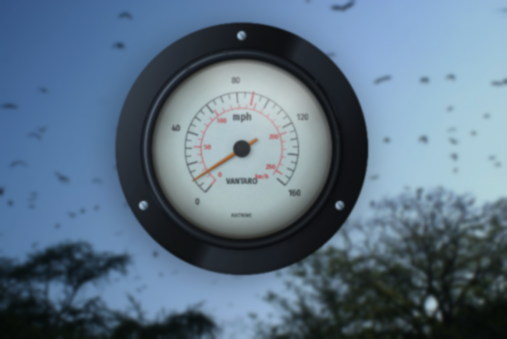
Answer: {"value": 10, "unit": "mph"}
